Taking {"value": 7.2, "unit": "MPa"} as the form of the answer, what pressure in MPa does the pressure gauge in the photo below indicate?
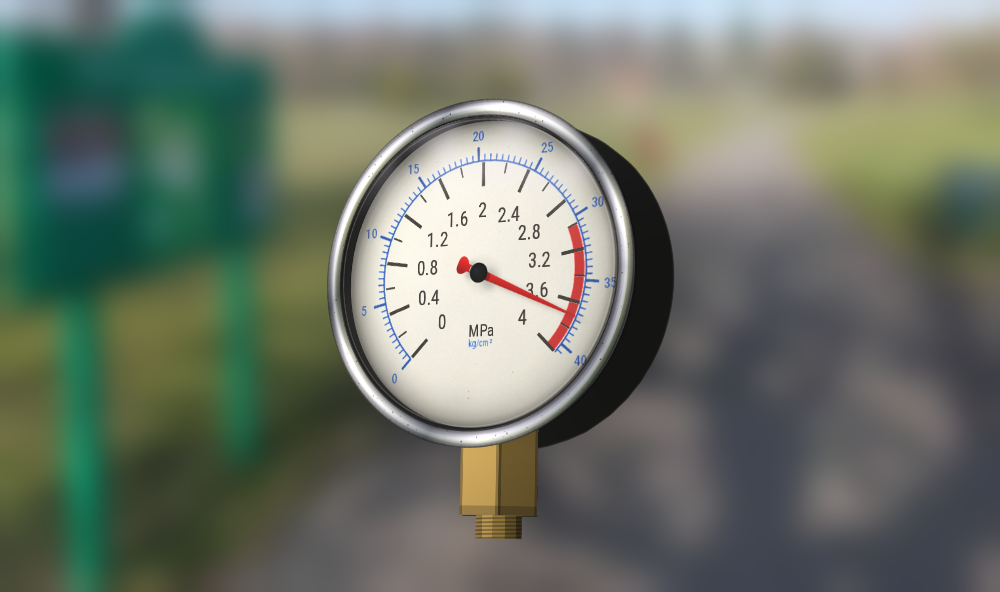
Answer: {"value": 3.7, "unit": "MPa"}
